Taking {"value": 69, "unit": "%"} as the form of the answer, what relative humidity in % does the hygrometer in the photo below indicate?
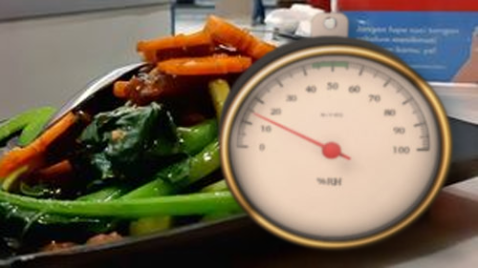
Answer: {"value": 15, "unit": "%"}
